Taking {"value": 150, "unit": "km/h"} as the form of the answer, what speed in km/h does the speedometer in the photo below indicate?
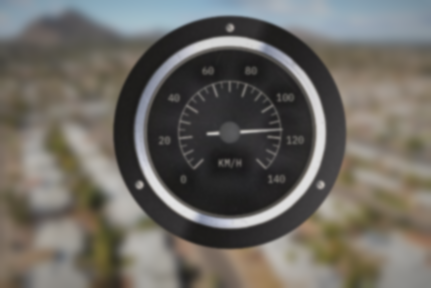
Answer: {"value": 115, "unit": "km/h"}
